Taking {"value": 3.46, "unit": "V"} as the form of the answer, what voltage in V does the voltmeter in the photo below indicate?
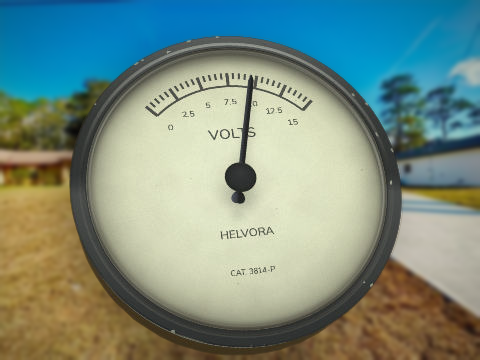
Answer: {"value": 9.5, "unit": "V"}
